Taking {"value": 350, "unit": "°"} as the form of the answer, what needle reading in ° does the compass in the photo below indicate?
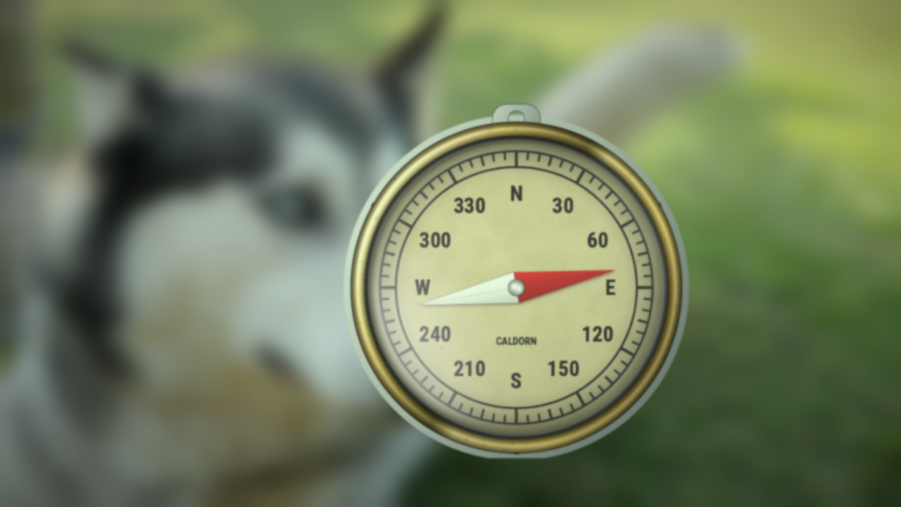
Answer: {"value": 80, "unit": "°"}
